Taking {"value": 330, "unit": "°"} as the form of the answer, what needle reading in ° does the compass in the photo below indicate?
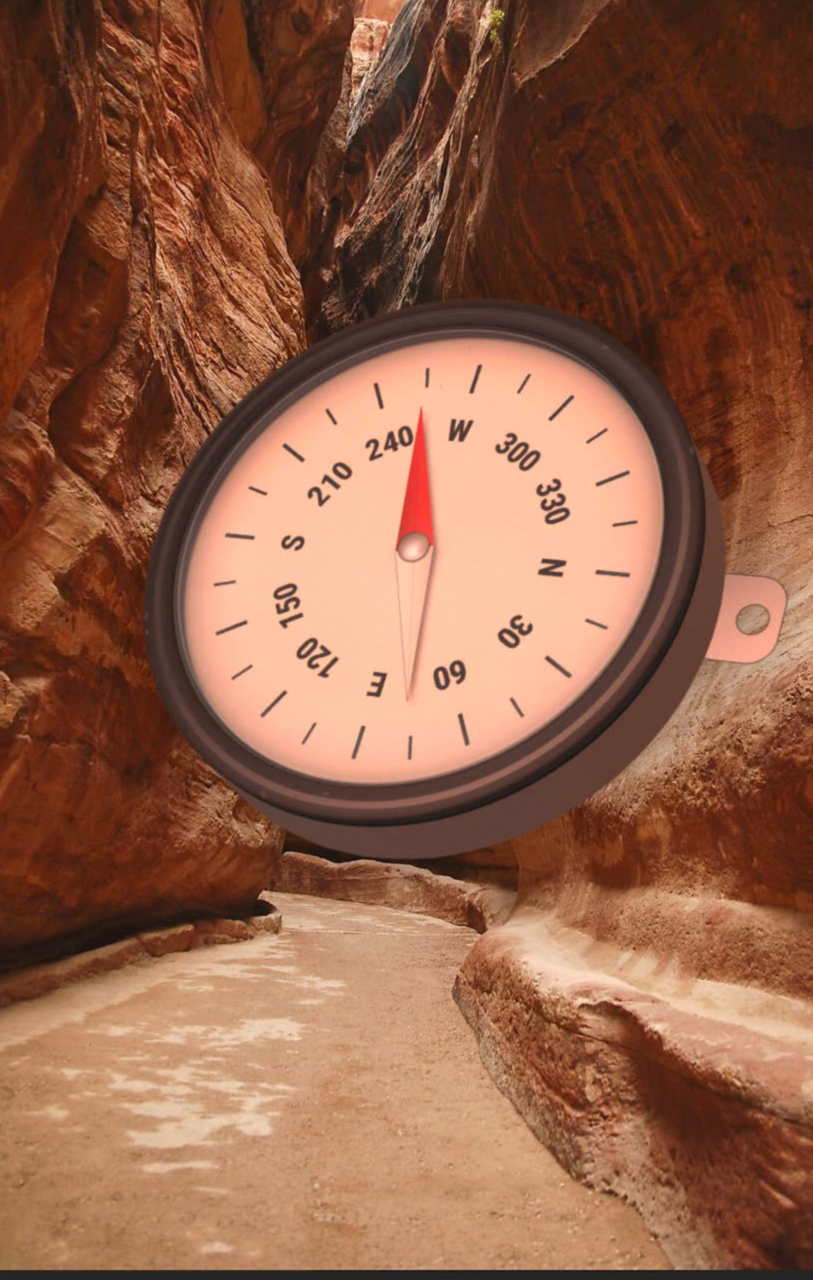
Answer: {"value": 255, "unit": "°"}
